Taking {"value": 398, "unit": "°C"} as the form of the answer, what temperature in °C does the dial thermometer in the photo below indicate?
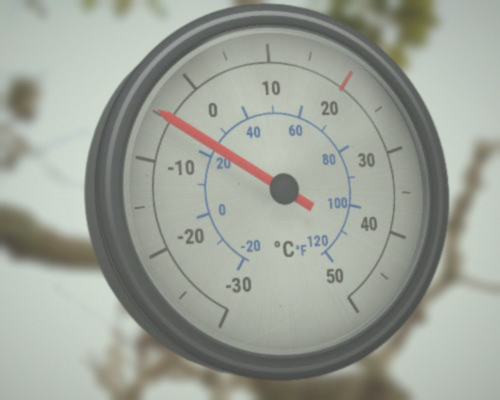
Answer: {"value": -5, "unit": "°C"}
